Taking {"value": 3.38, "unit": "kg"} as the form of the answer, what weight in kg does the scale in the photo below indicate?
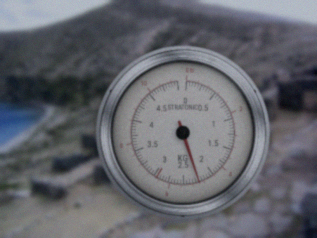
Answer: {"value": 2.25, "unit": "kg"}
